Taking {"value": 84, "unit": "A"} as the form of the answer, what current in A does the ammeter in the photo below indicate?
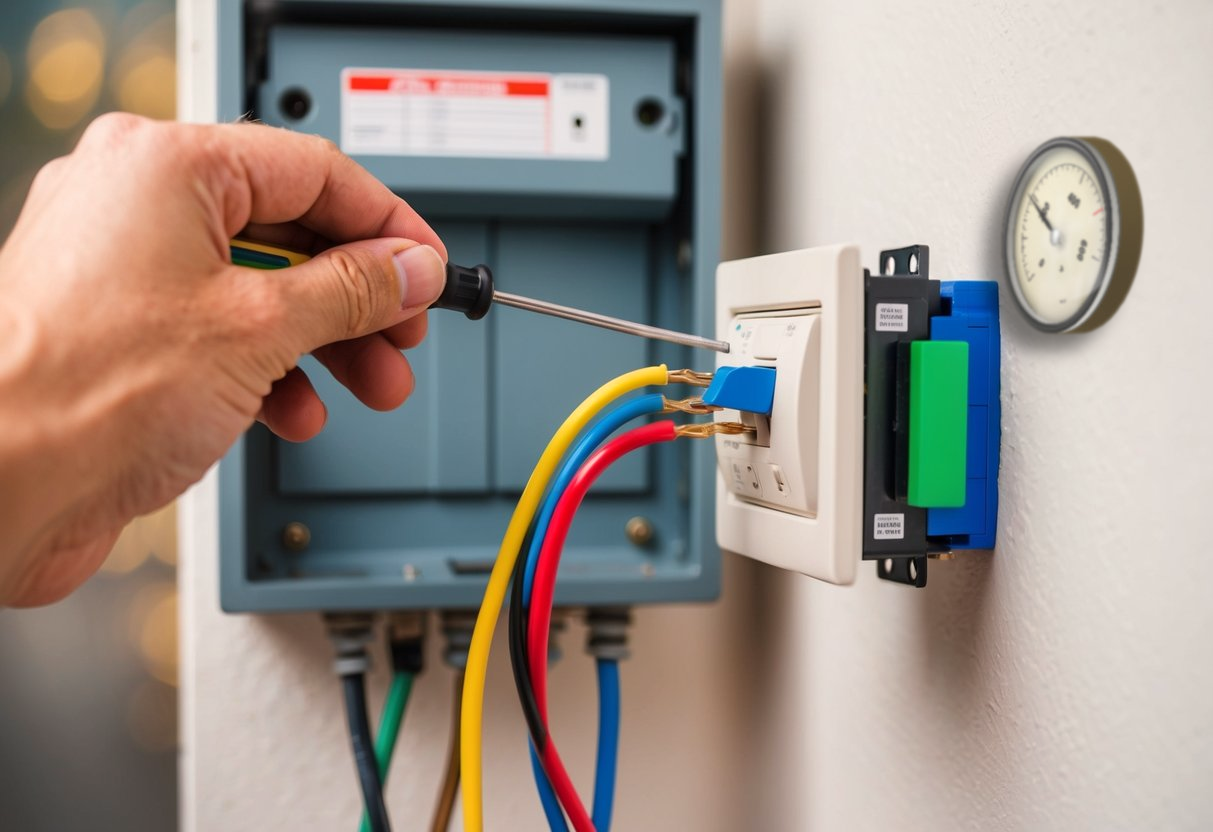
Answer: {"value": 200, "unit": "A"}
